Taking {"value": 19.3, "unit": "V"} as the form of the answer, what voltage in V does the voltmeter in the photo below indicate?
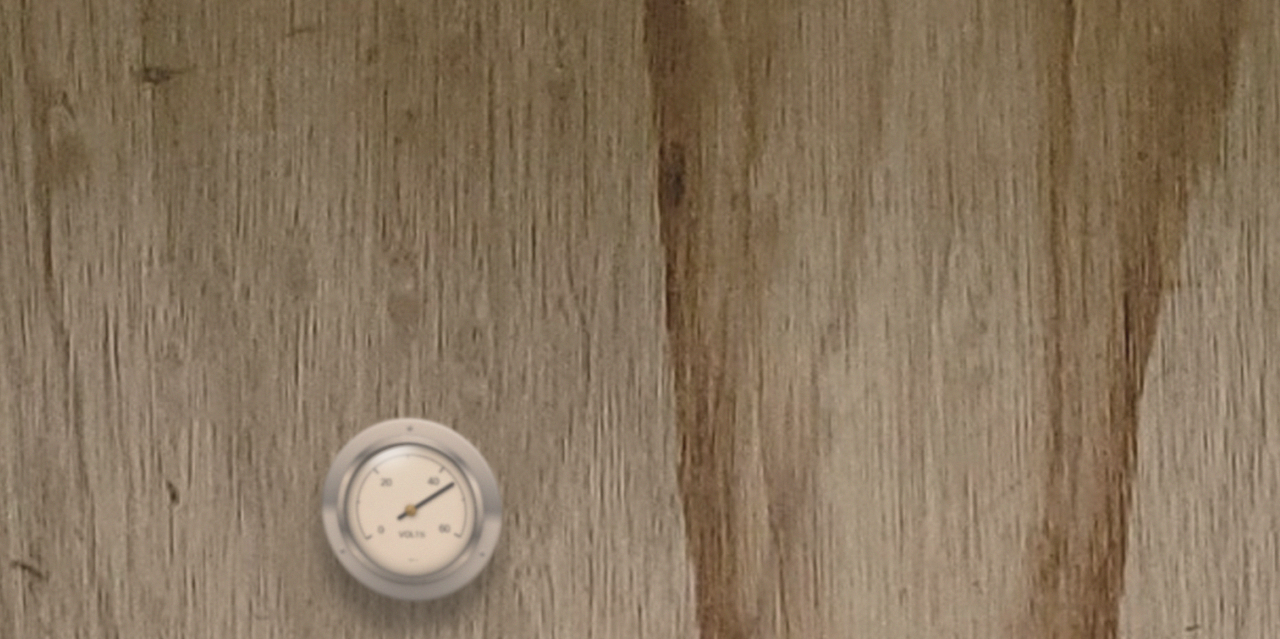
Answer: {"value": 45, "unit": "V"}
